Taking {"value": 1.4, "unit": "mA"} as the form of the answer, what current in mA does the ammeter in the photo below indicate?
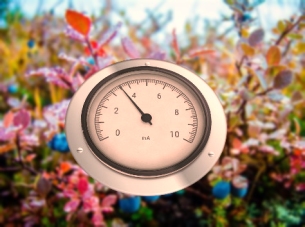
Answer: {"value": 3.5, "unit": "mA"}
